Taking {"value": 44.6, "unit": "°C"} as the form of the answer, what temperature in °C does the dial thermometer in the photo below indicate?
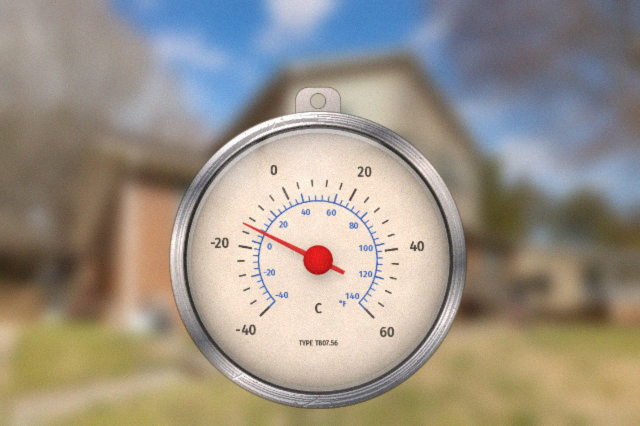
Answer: {"value": -14, "unit": "°C"}
